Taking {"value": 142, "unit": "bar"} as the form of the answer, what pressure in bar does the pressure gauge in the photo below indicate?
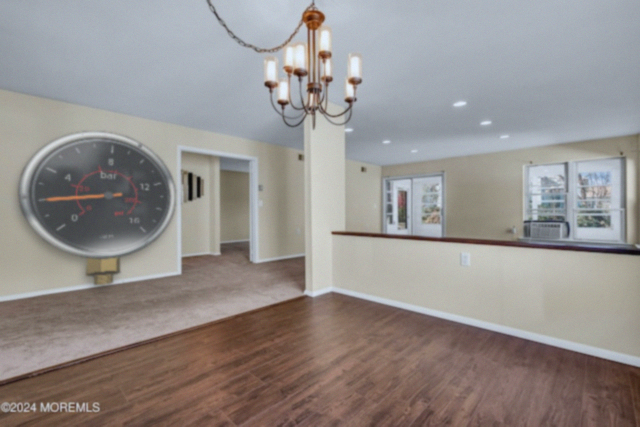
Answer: {"value": 2, "unit": "bar"}
